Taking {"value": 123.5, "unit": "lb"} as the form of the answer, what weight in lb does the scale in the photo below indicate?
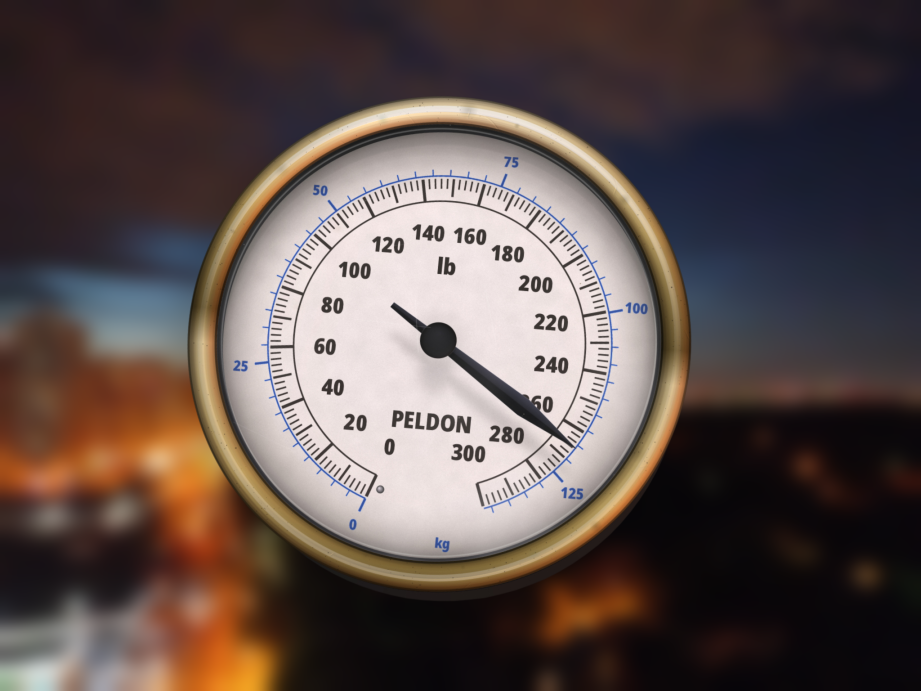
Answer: {"value": 266, "unit": "lb"}
